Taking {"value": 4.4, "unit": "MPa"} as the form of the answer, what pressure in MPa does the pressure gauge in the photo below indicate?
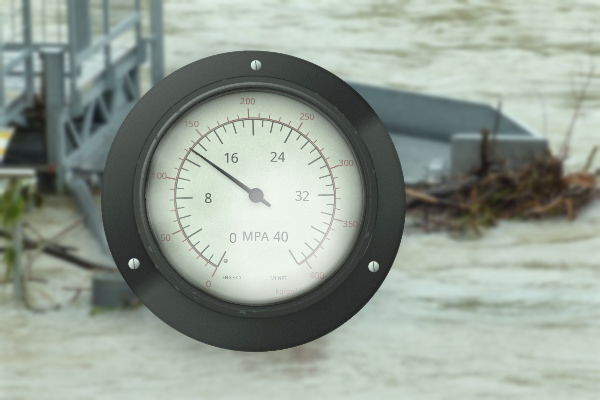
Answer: {"value": 13, "unit": "MPa"}
